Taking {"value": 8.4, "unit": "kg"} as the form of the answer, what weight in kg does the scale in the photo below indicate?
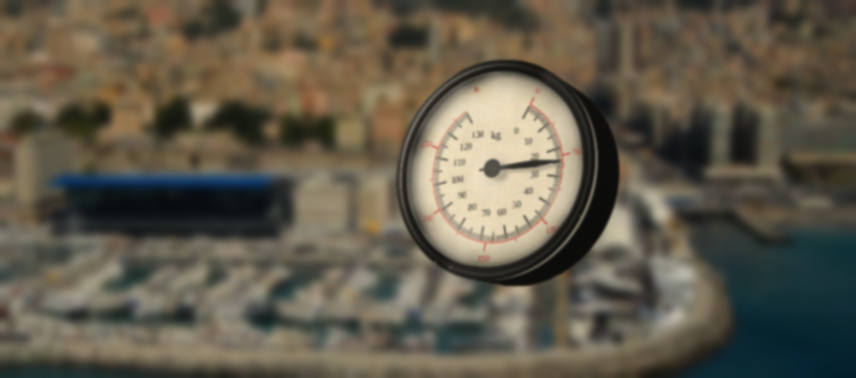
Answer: {"value": 25, "unit": "kg"}
